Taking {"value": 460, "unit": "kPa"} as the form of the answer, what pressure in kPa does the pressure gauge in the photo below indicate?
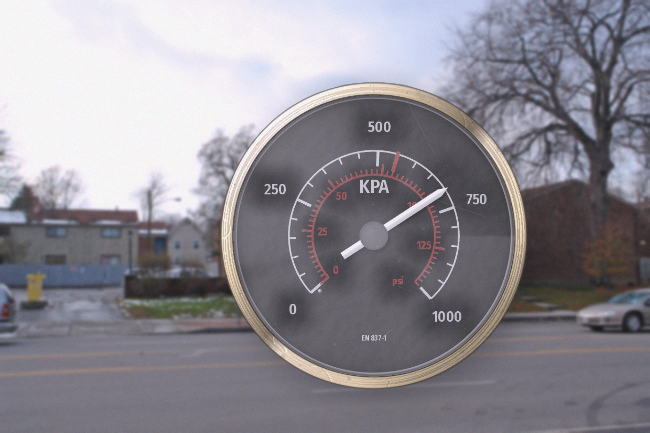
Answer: {"value": 700, "unit": "kPa"}
